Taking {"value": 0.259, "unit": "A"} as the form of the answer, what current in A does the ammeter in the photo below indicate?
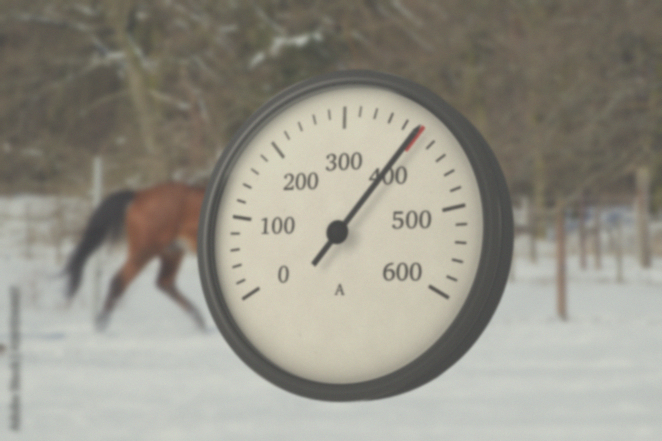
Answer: {"value": 400, "unit": "A"}
